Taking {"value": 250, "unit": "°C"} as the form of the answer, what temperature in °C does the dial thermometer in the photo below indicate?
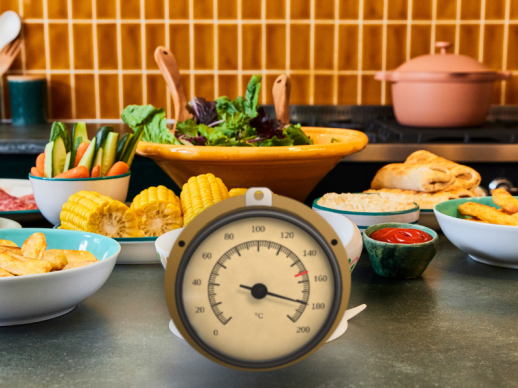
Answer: {"value": 180, "unit": "°C"}
